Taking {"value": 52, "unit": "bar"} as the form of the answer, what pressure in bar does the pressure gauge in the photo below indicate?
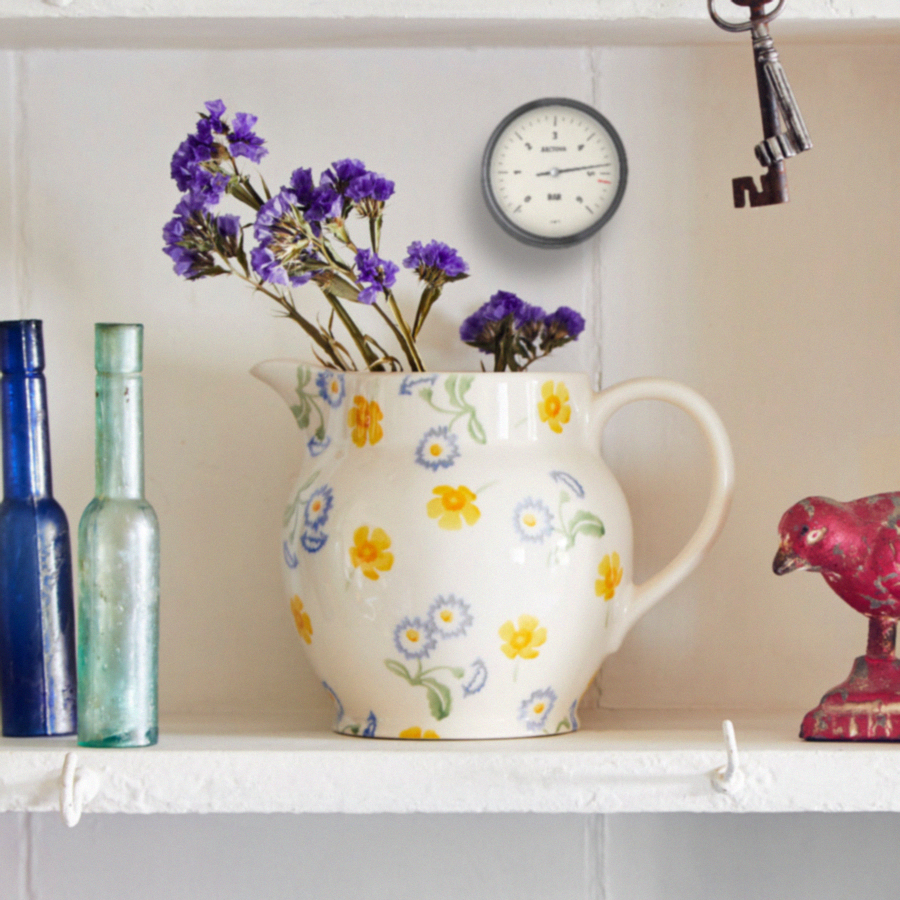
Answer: {"value": 4.8, "unit": "bar"}
